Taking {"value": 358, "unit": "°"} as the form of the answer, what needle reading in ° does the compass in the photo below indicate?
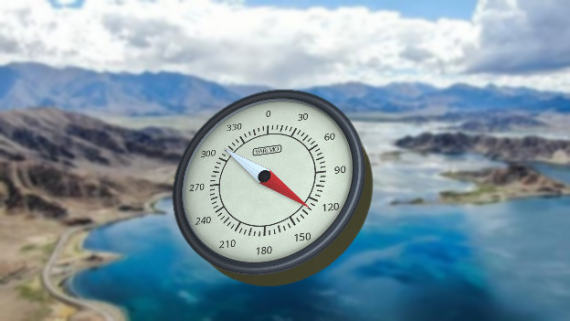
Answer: {"value": 130, "unit": "°"}
